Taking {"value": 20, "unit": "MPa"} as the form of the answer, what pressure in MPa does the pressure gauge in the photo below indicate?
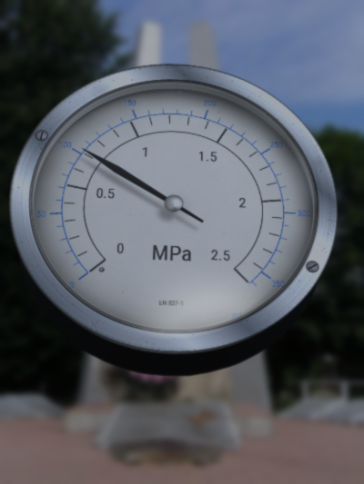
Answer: {"value": 0.7, "unit": "MPa"}
